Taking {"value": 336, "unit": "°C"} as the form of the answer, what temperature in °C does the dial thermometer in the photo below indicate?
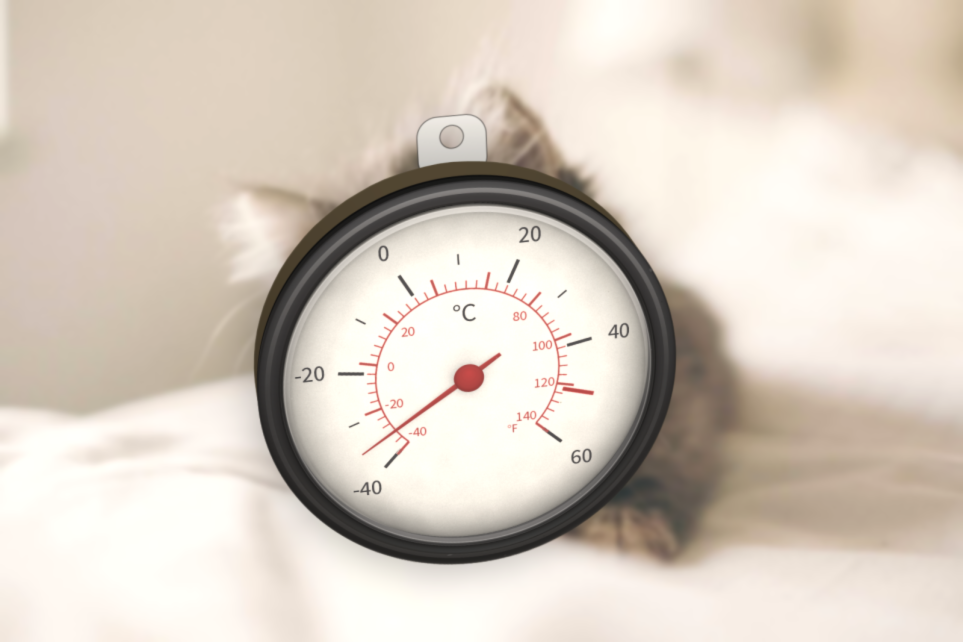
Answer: {"value": -35, "unit": "°C"}
